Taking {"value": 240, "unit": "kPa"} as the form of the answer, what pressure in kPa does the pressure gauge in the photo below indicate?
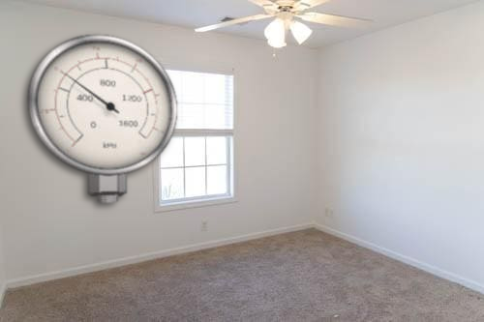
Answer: {"value": 500, "unit": "kPa"}
